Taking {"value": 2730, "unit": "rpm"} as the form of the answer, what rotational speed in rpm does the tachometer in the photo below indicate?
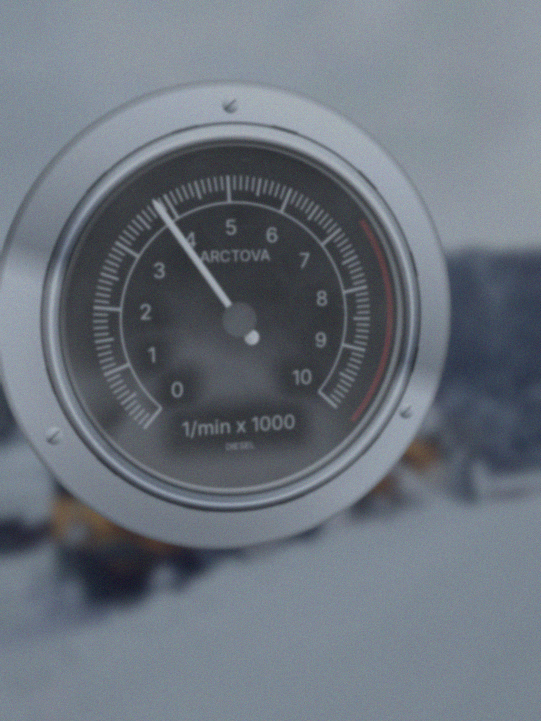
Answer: {"value": 3800, "unit": "rpm"}
